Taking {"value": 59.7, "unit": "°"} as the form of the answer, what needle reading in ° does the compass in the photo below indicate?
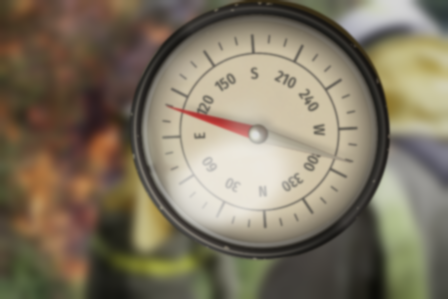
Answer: {"value": 110, "unit": "°"}
